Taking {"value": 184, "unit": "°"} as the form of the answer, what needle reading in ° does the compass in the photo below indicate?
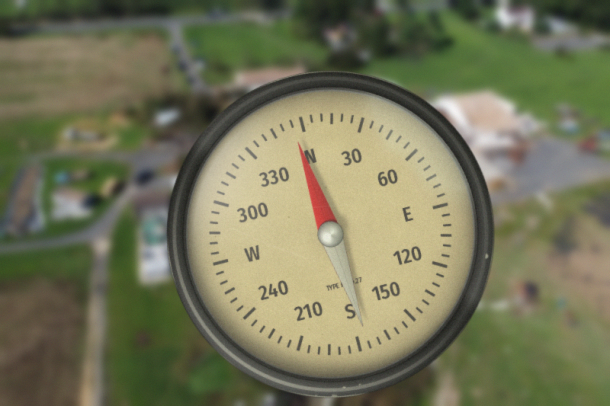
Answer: {"value": 355, "unit": "°"}
